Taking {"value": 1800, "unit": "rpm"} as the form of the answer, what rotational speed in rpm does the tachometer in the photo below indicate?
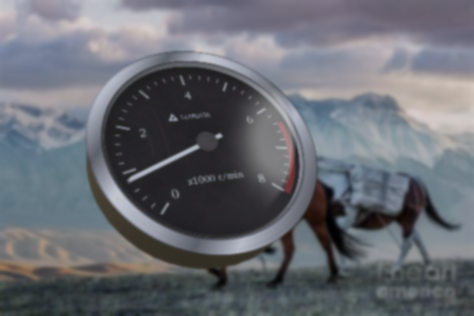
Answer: {"value": 800, "unit": "rpm"}
